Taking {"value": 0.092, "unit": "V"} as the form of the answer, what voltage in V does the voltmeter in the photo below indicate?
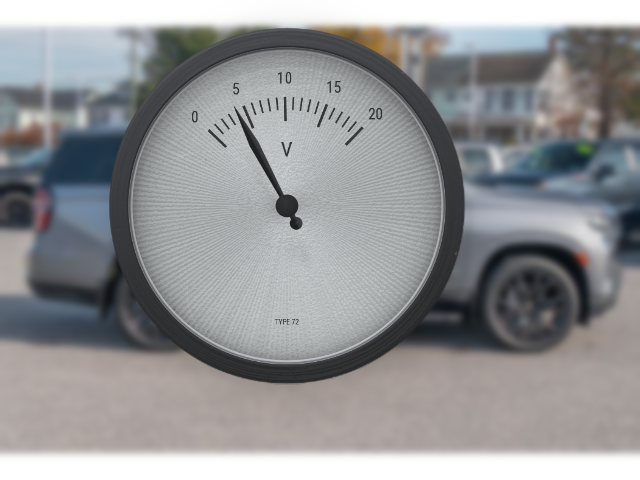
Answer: {"value": 4, "unit": "V"}
